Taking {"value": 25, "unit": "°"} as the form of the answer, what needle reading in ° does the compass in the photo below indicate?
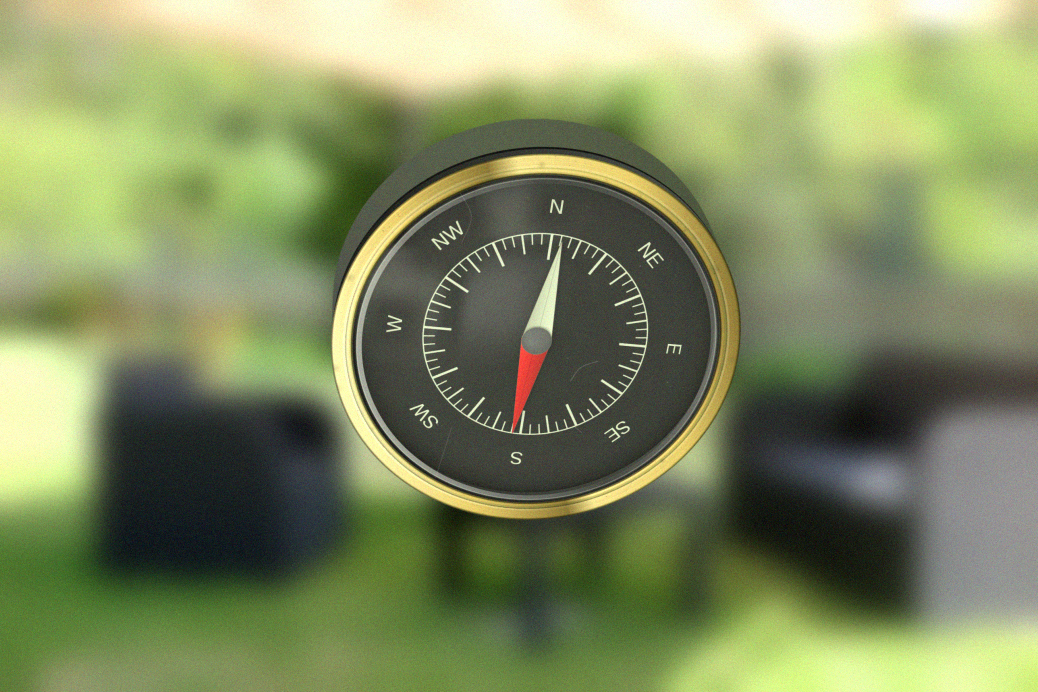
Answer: {"value": 185, "unit": "°"}
